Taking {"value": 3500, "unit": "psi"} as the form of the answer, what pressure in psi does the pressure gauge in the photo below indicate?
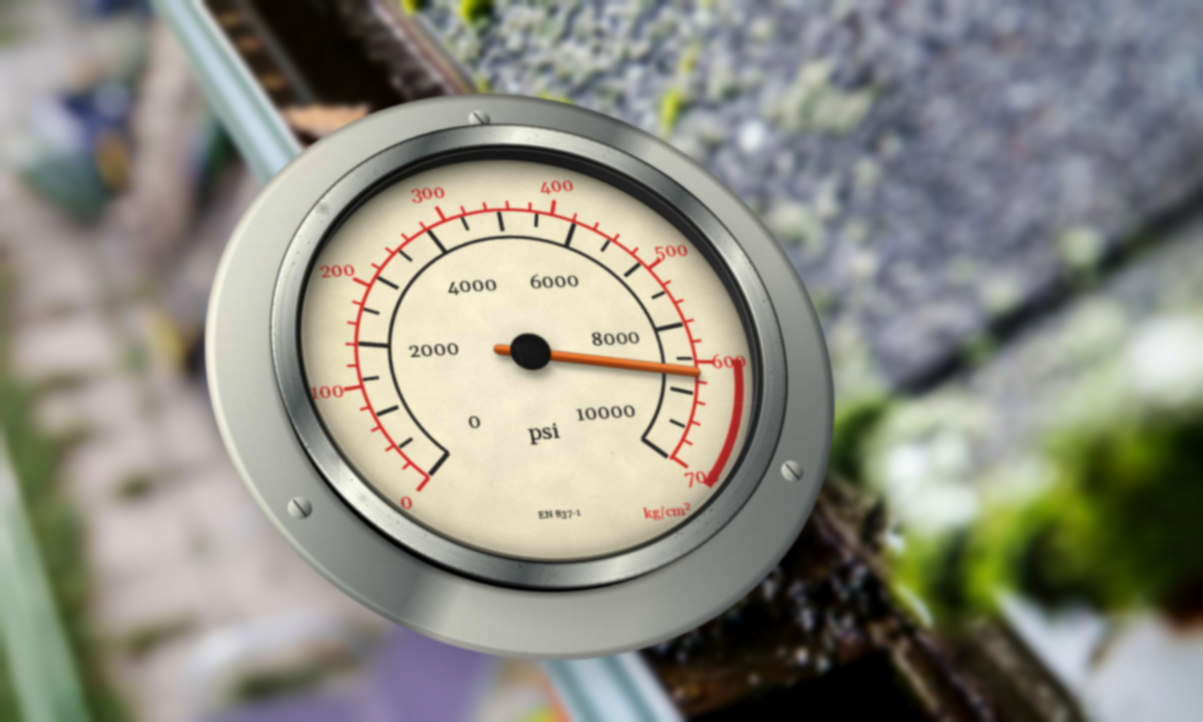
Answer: {"value": 8750, "unit": "psi"}
